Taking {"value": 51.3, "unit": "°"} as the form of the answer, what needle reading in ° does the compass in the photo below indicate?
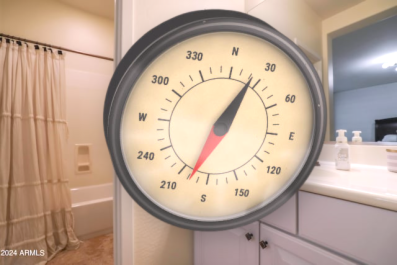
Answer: {"value": 200, "unit": "°"}
